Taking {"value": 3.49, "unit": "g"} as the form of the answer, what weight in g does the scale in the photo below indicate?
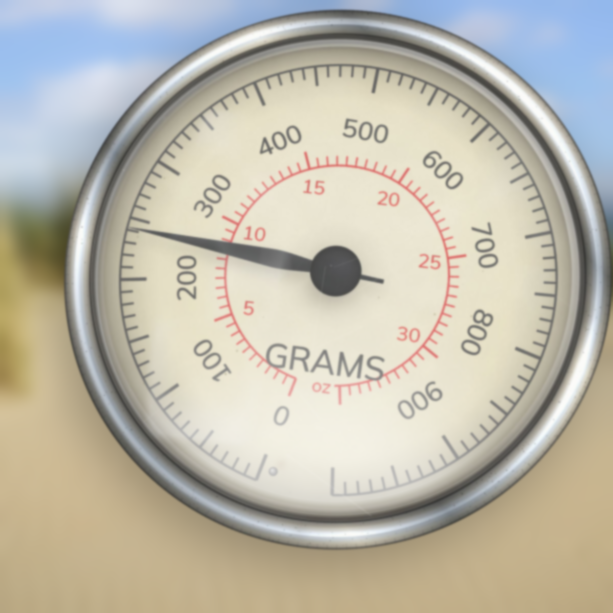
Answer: {"value": 240, "unit": "g"}
